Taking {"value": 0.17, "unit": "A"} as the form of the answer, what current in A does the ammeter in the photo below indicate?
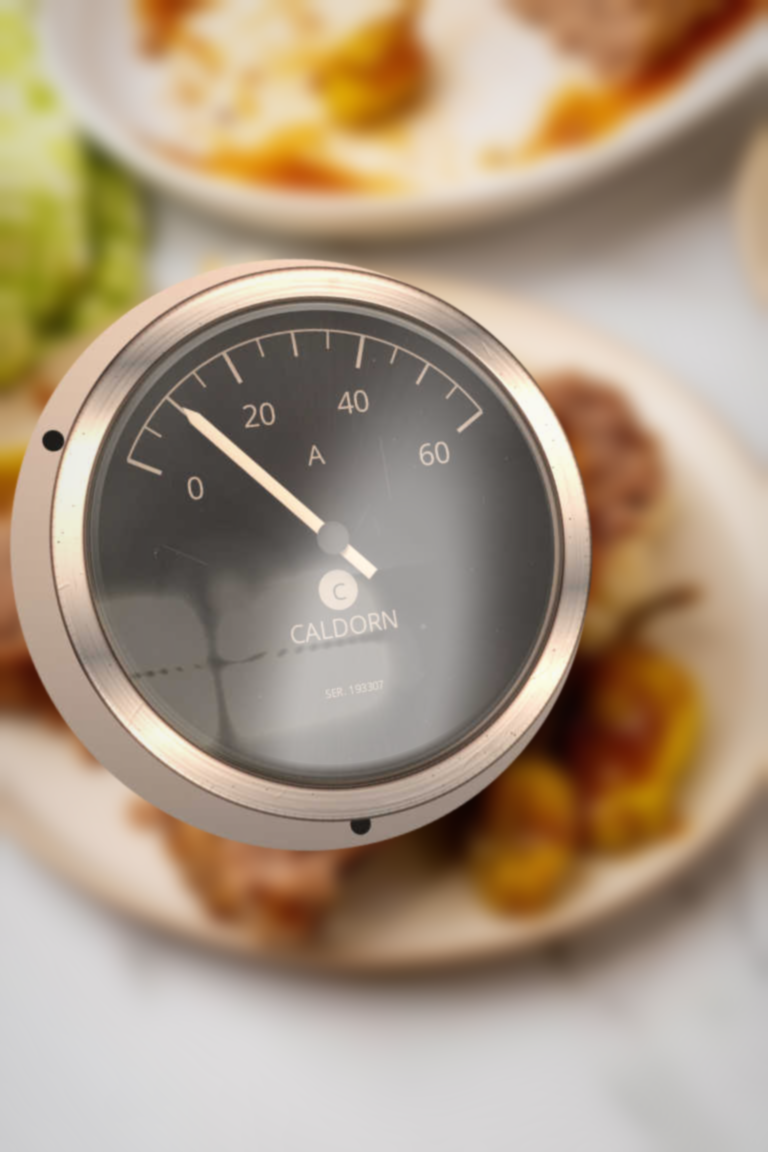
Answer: {"value": 10, "unit": "A"}
